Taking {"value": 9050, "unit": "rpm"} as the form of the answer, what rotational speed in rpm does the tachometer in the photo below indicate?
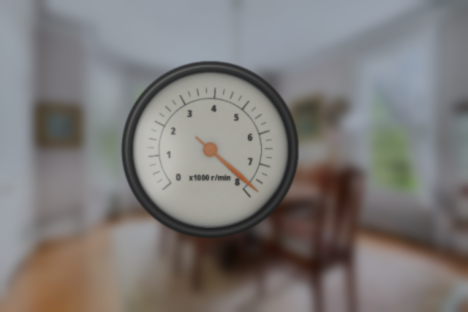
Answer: {"value": 7750, "unit": "rpm"}
